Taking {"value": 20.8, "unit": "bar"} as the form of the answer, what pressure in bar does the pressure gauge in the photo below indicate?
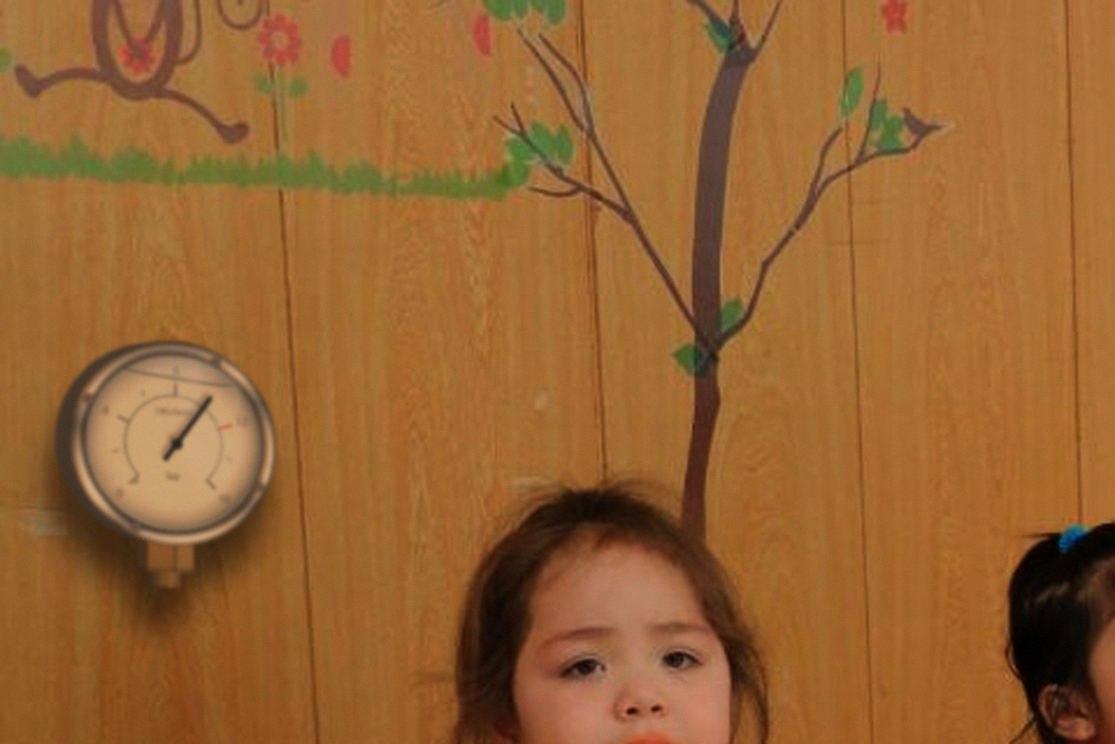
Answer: {"value": 10, "unit": "bar"}
